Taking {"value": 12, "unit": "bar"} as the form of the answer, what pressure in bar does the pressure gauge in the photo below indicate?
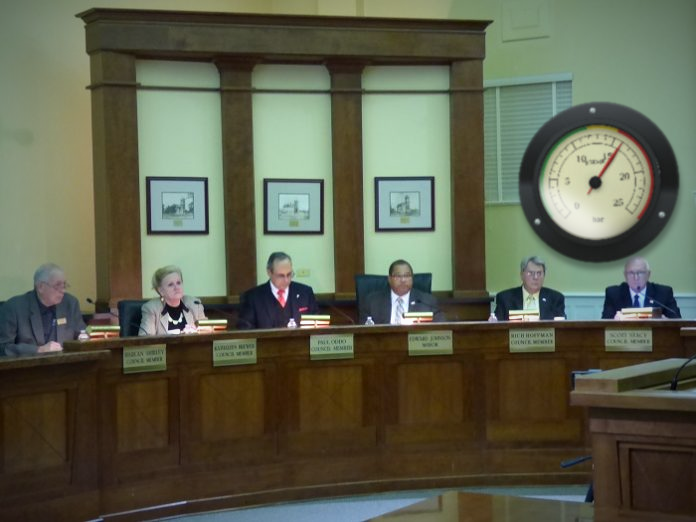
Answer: {"value": 16, "unit": "bar"}
